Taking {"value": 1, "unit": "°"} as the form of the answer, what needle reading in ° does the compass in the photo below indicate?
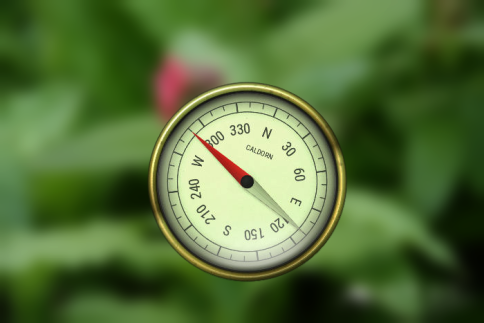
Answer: {"value": 290, "unit": "°"}
